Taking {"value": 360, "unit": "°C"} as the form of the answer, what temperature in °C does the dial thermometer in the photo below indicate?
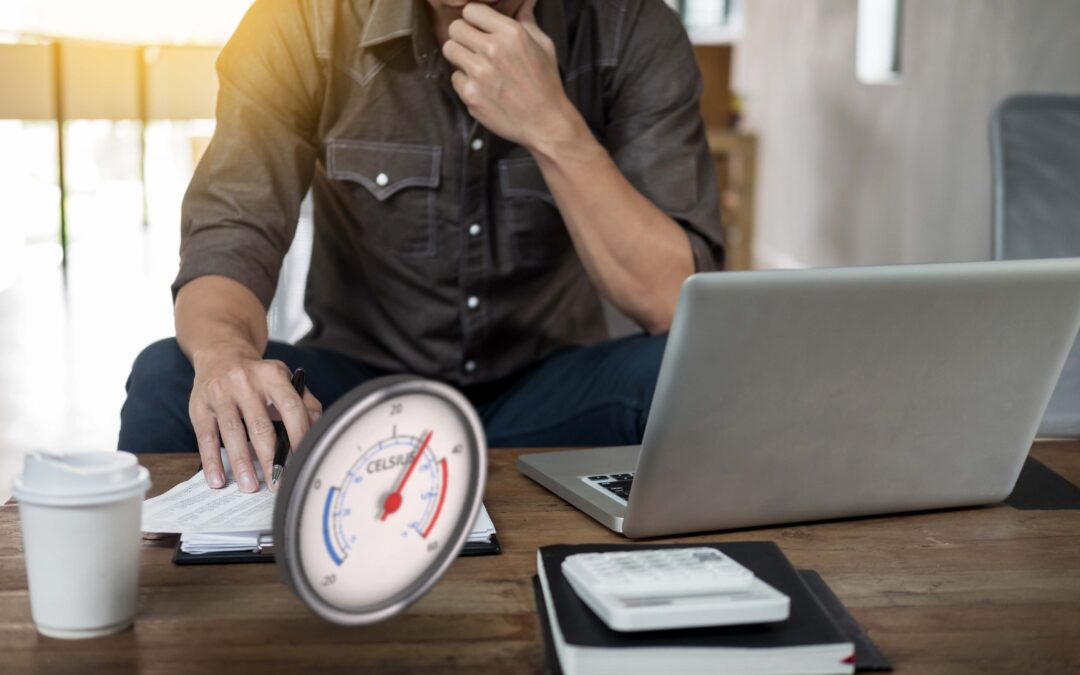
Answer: {"value": 30, "unit": "°C"}
